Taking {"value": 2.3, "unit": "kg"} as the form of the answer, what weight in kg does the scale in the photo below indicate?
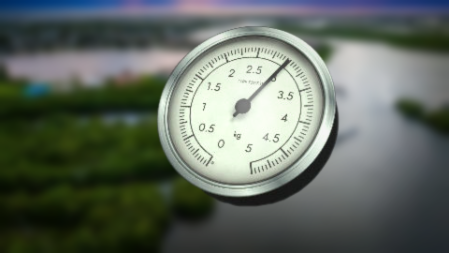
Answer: {"value": 3, "unit": "kg"}
